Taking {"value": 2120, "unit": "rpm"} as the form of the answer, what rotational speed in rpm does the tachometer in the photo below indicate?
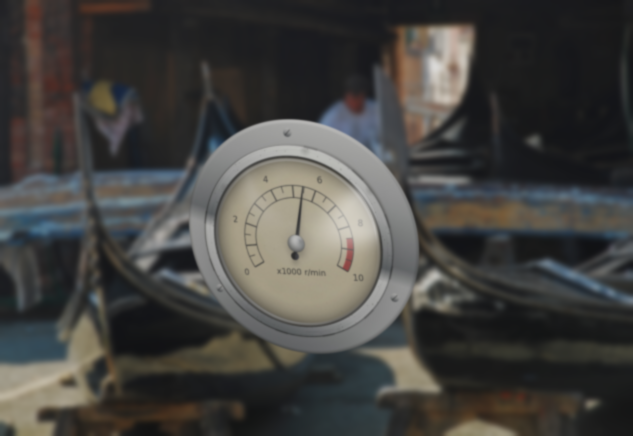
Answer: {"value": 5500, "unit": "rpm"}
